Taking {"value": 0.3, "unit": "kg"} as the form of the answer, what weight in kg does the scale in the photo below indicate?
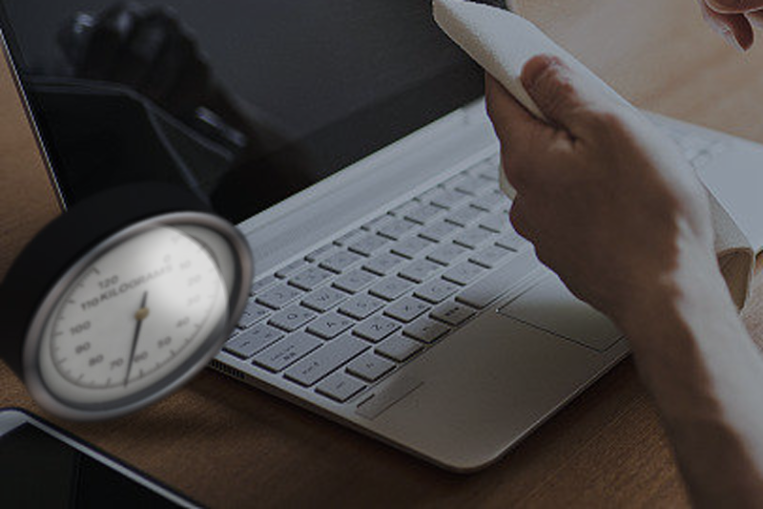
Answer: {"value": 65, "unit": "kg"}
